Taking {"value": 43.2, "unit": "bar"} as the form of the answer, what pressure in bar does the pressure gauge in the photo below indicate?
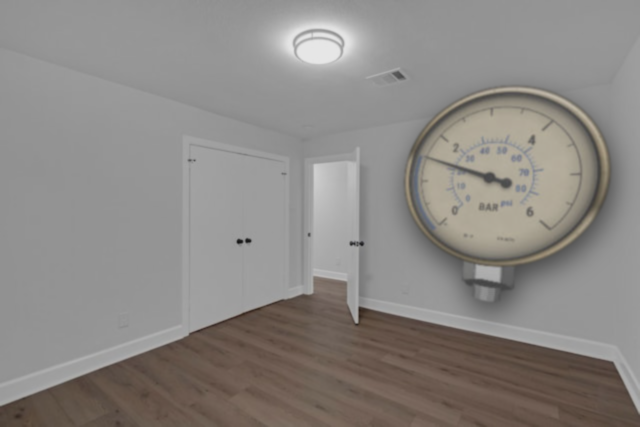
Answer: {"value": 1.5, "unit": "bar"}
